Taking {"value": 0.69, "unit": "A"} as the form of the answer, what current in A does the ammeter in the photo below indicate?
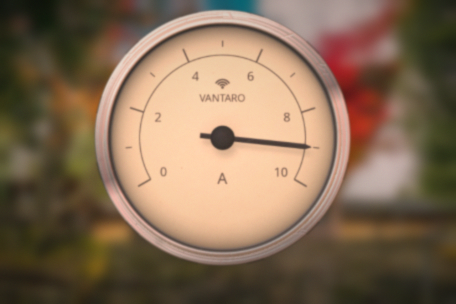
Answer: {"value": 9, "unit": "A"}
